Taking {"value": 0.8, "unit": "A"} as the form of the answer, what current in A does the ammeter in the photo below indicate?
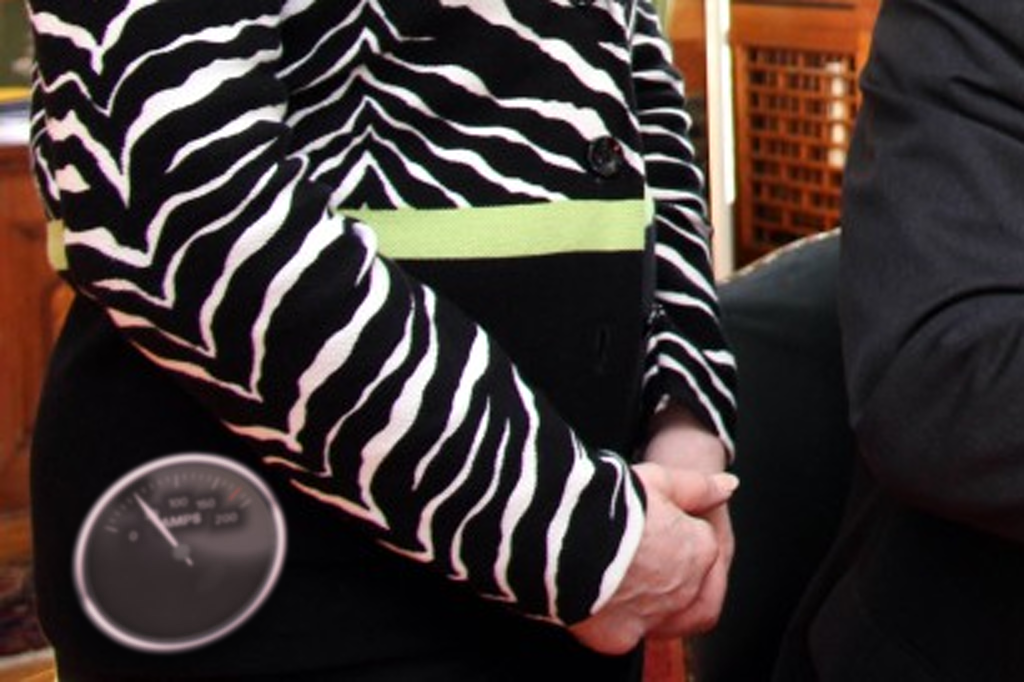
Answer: {"value": 50, "unit": "A"}
